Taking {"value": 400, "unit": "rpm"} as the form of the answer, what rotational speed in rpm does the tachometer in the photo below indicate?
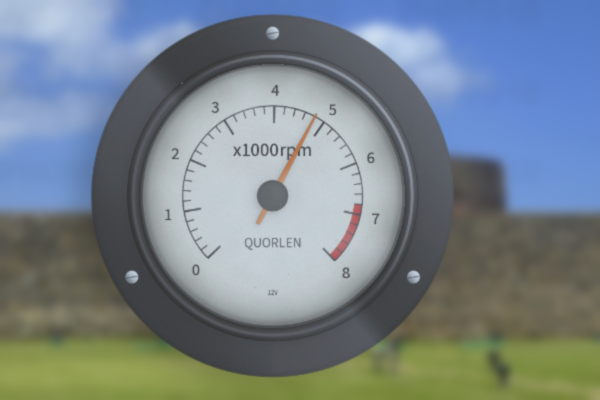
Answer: {"value": 4800, "unit": "rpm"}
